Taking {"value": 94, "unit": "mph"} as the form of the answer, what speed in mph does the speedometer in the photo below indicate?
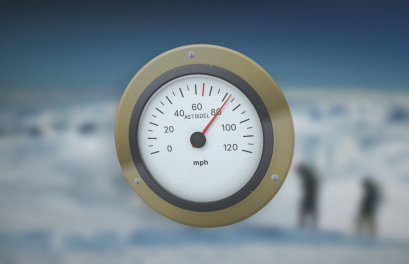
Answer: {"value": 82.5, "unit": "mph"}
